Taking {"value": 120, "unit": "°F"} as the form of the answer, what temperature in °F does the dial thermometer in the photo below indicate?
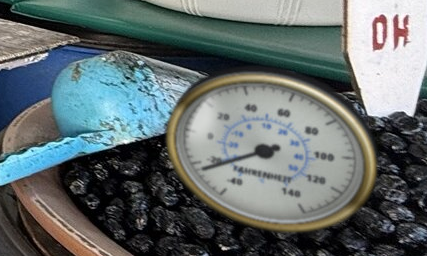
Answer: {"value": -24, "unit": "°F"}
